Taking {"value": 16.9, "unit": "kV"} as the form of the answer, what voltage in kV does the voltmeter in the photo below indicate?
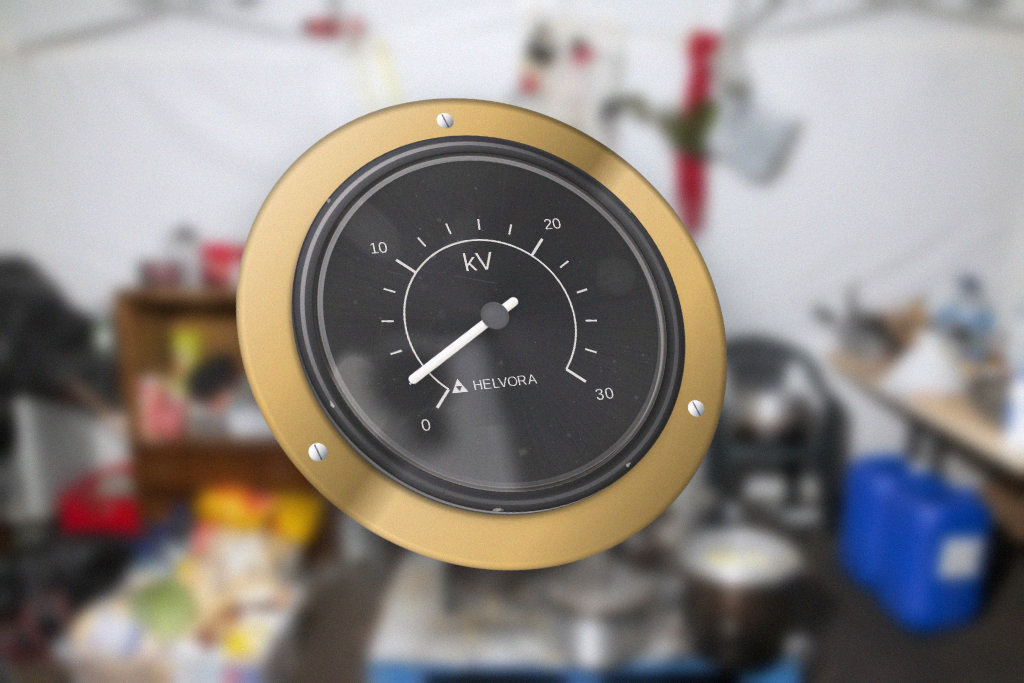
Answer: {"value": 2, "unit": "kV"}
